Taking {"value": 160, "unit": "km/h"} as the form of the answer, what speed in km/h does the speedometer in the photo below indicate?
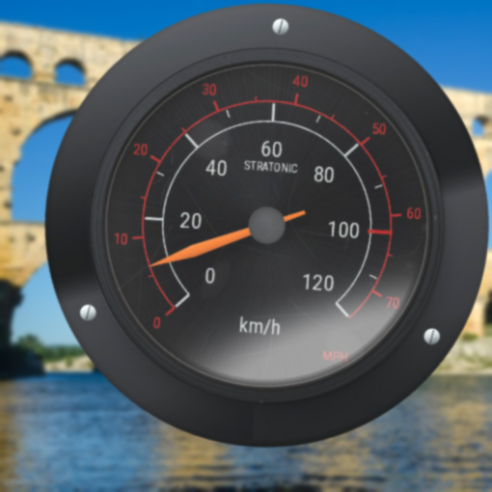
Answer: {"value": 10, "unit": "km/h"}
